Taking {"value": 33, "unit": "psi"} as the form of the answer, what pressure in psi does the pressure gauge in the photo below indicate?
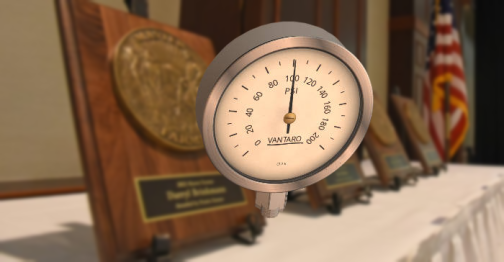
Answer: {"value": 100, "unit": "psi"}
